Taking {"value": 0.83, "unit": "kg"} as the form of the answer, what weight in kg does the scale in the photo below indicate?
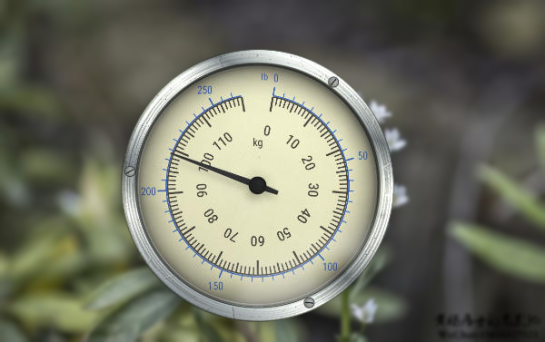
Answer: {"value": 99, "unit": "kg"}
